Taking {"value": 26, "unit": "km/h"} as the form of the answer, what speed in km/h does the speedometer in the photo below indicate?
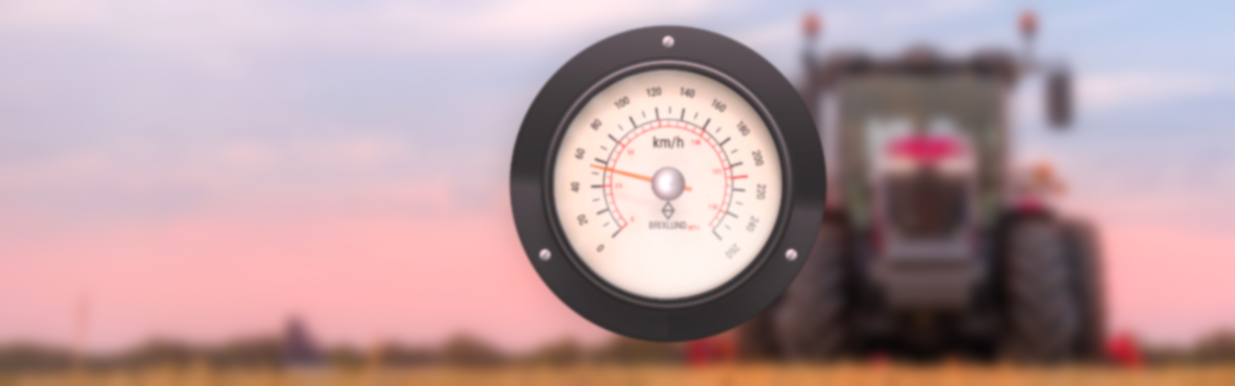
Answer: {"value": 55, "unit": "km/h"}
